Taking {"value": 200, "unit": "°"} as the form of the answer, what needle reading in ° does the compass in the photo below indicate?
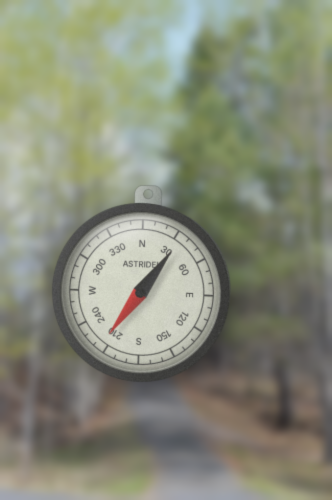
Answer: {"value": 215, "unit": "°"}
